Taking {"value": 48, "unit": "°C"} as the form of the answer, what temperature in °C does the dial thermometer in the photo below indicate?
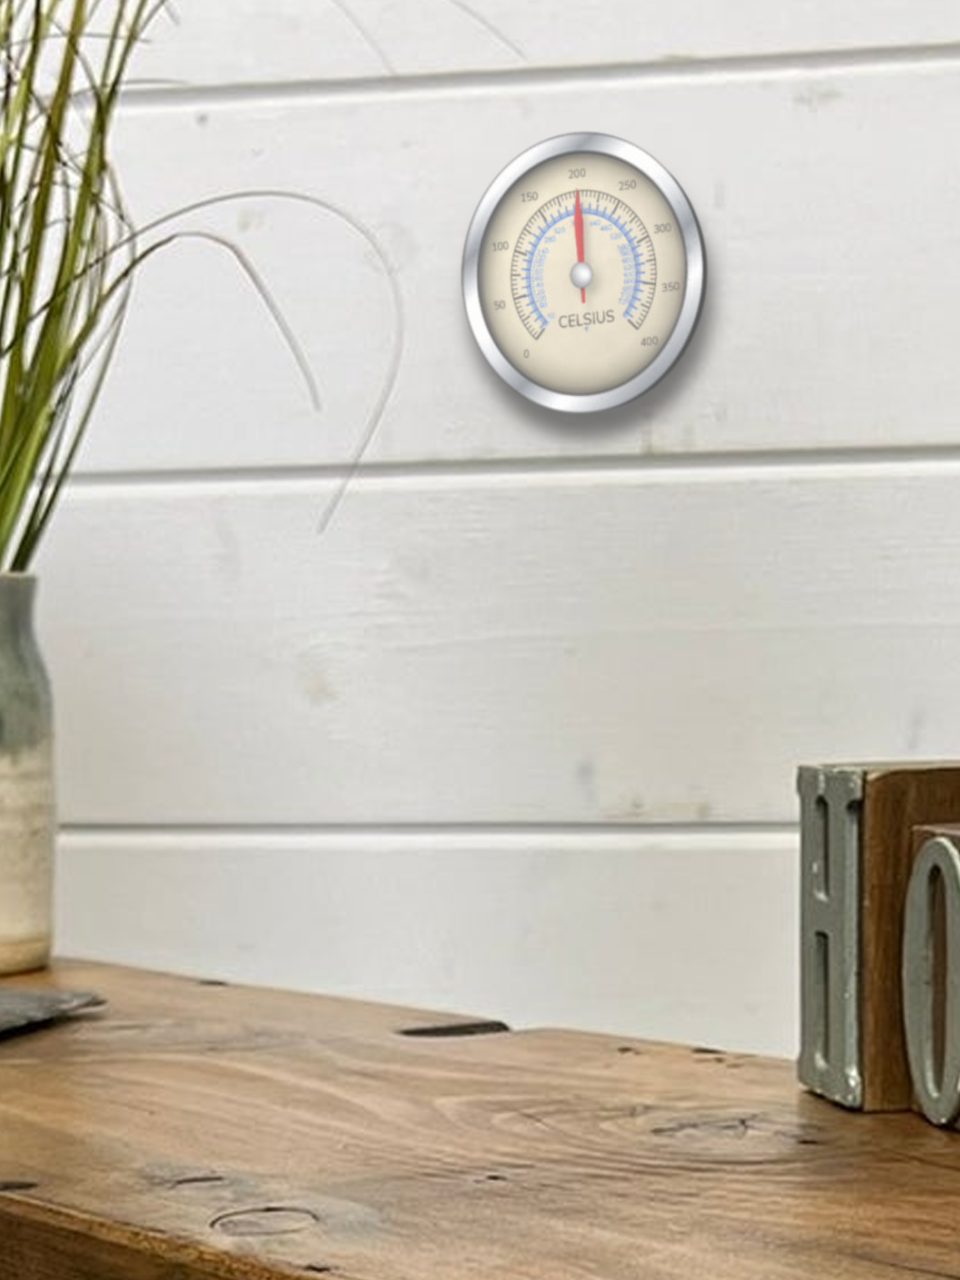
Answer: {"value": 200, "unit": "°C"}
